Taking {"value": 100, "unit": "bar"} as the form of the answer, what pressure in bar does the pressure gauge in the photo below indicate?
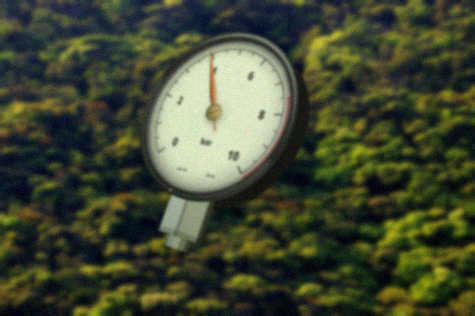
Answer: {"value": 4, "unit": "bar"}
